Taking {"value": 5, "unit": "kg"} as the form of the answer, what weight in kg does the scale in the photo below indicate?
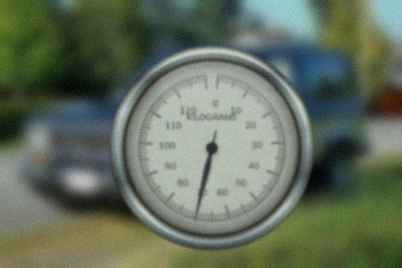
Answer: {"value": 70, "unit": "kg"}
